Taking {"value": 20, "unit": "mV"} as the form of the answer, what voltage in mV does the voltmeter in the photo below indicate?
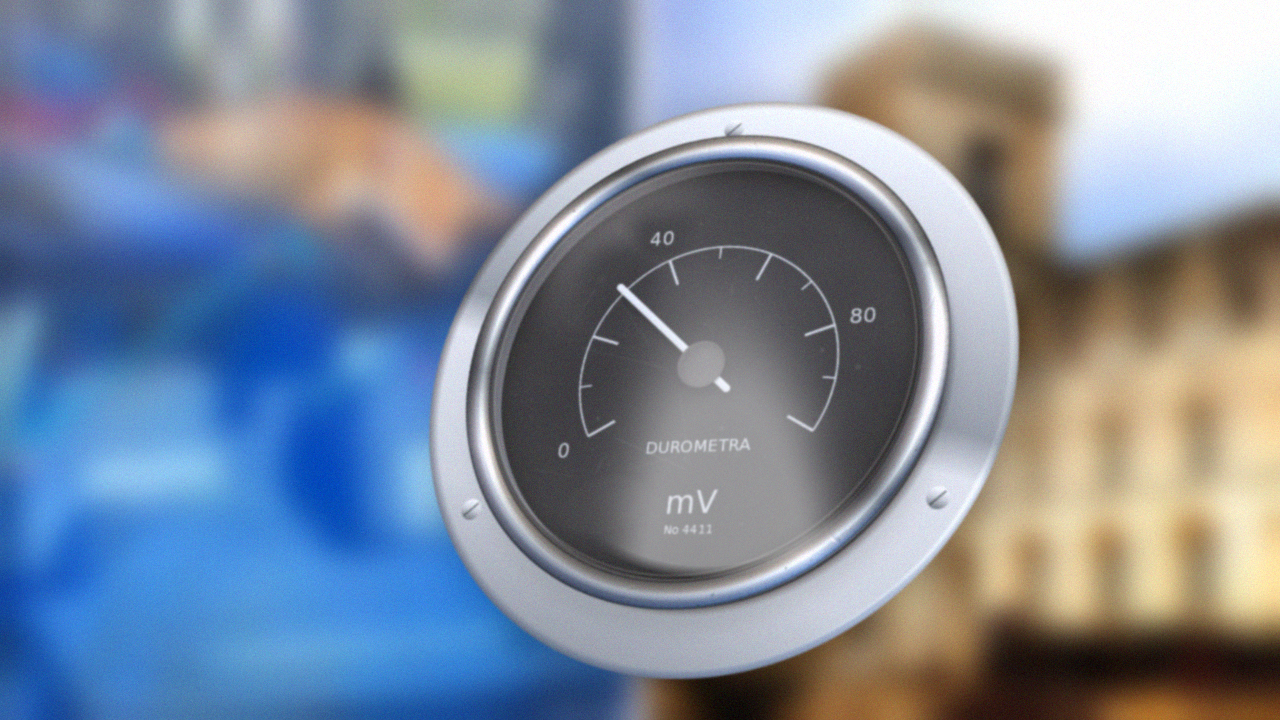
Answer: {"value": 30, "unit": "mV"}
